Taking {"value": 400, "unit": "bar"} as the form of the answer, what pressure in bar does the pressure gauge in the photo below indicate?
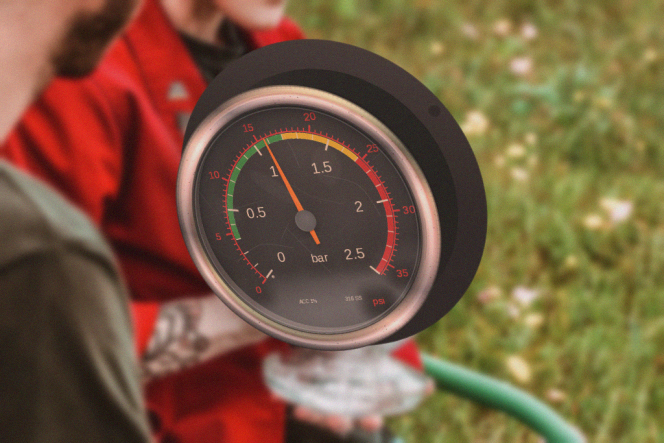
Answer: {"value": 1.1, "unit": "bar"}
